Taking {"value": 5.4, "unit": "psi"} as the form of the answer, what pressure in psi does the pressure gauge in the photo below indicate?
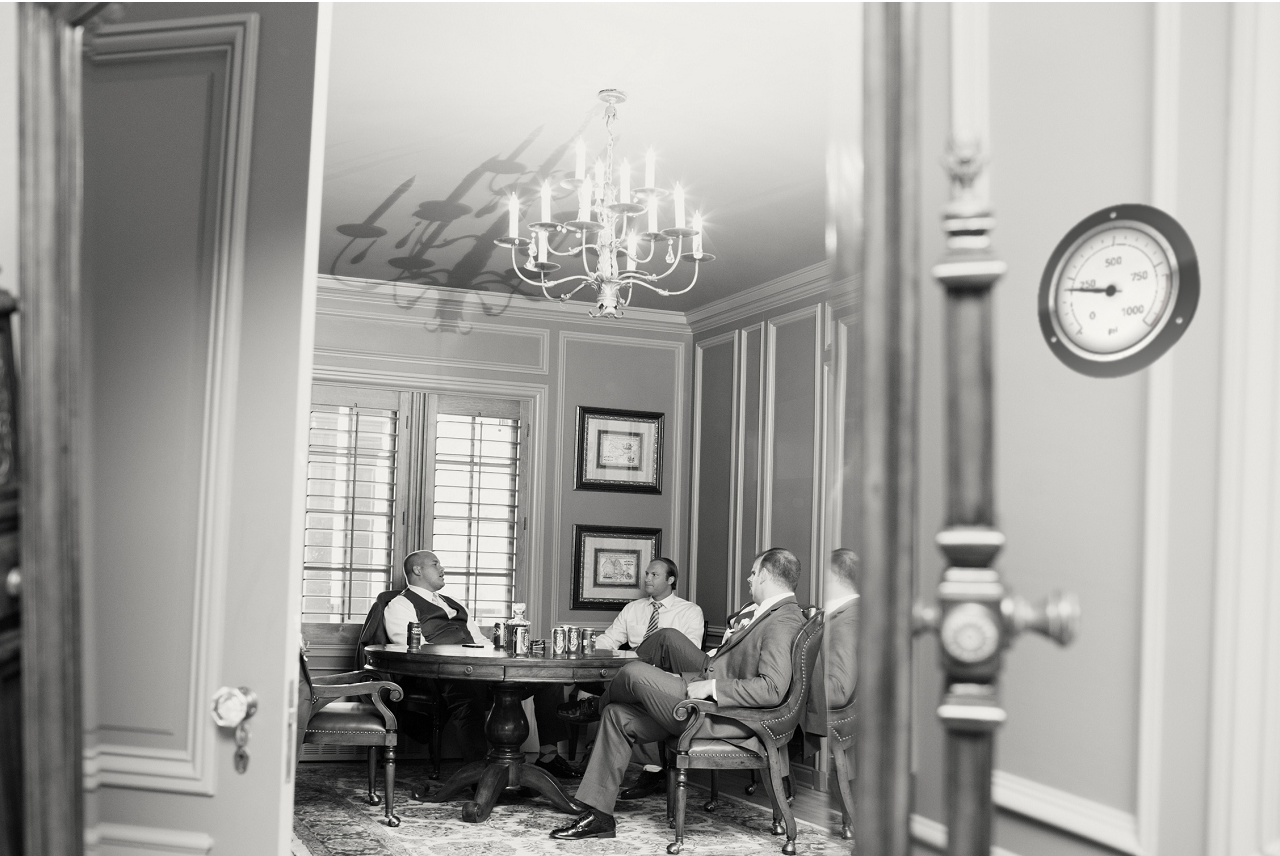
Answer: {"value": 200, "unit": "psi"}
